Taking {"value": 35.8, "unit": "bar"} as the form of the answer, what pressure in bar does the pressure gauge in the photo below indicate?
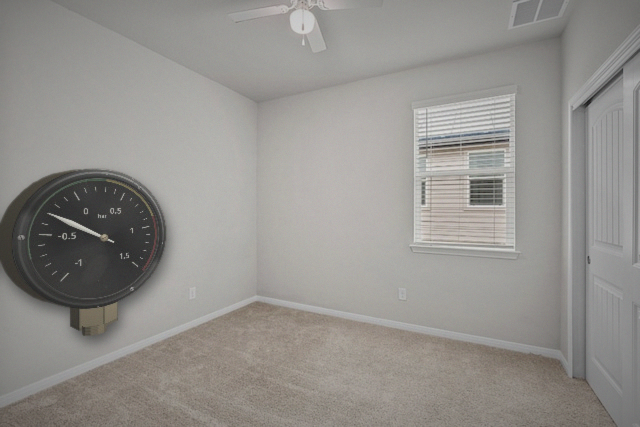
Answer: {"value": -0.3, "unit": "bar"}
